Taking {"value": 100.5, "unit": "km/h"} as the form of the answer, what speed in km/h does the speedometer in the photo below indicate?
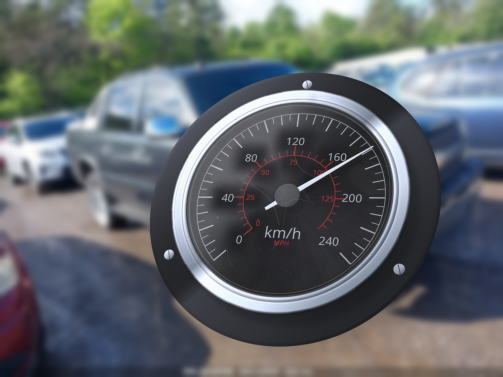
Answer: {"value": 170, "unit": "km/h"}
